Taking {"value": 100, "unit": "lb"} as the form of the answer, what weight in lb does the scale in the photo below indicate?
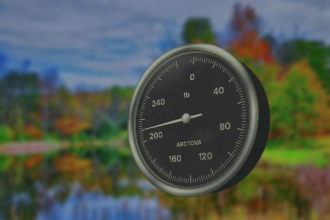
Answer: {"value": 210, "unit": "lb"}
